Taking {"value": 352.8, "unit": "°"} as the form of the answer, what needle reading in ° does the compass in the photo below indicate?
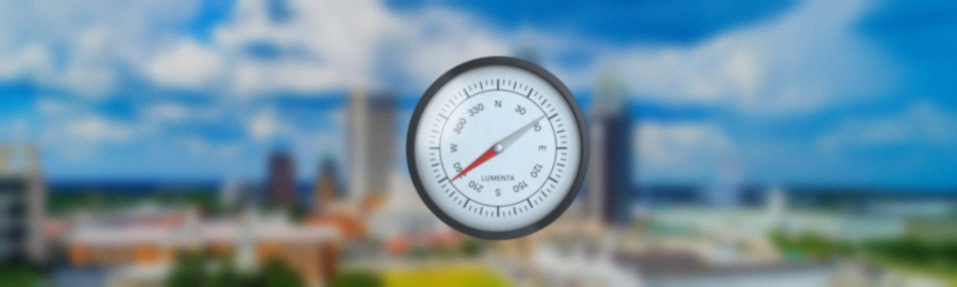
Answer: {"value": 235, "unit": "°"}
